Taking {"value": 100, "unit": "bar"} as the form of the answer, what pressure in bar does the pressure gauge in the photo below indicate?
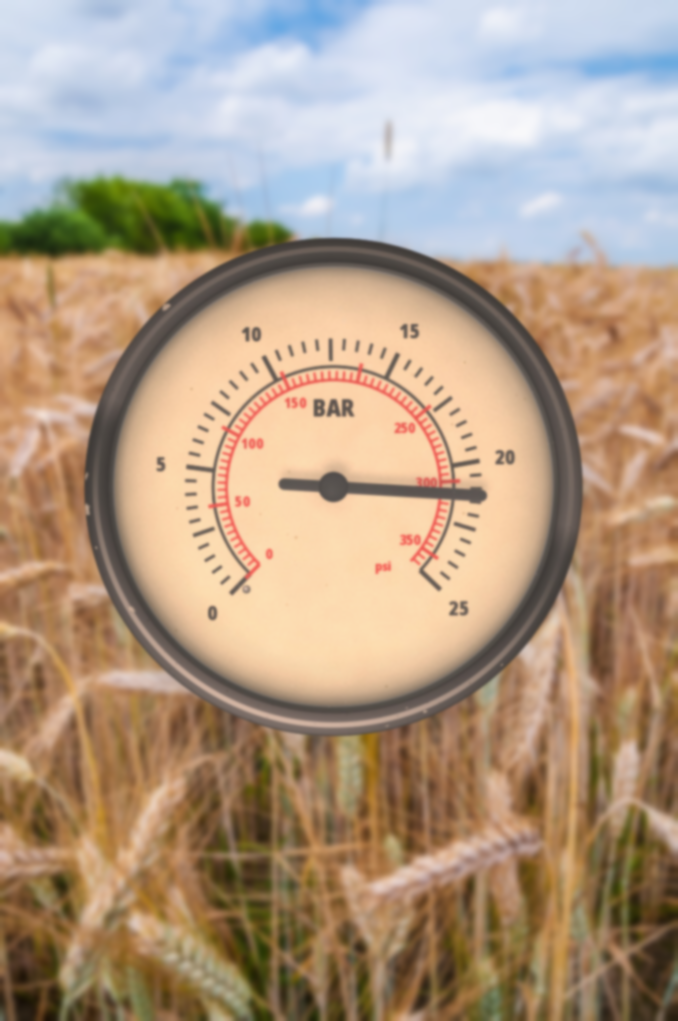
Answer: {"value": 21.25, "unit": "bar"}
